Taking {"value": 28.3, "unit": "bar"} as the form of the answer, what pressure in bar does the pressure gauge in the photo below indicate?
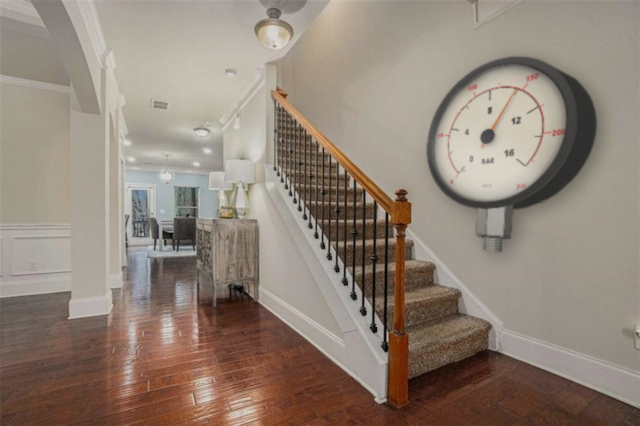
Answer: {"value": 10, "unit": "bar"}
